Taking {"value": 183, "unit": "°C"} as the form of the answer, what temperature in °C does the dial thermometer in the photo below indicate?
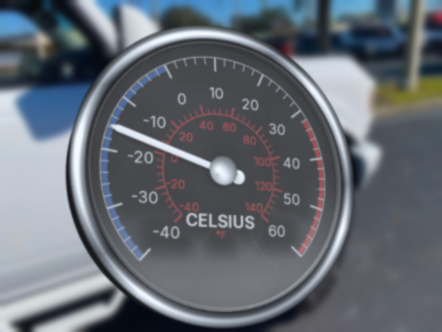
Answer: {"value": -16, "unit": "°C"}
